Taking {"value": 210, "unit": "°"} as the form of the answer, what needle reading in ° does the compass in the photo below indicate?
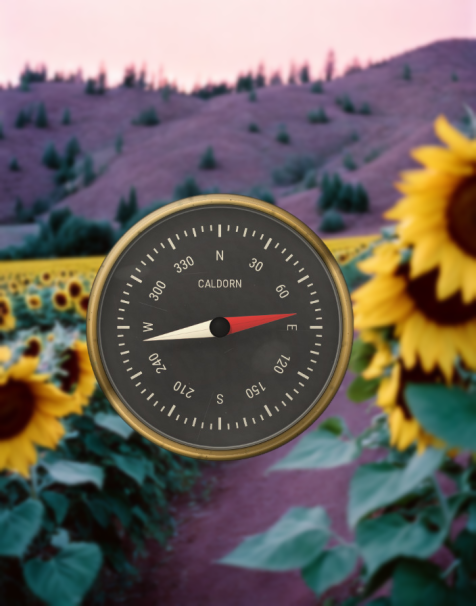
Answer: {"value": 80, "unit": "°"}
